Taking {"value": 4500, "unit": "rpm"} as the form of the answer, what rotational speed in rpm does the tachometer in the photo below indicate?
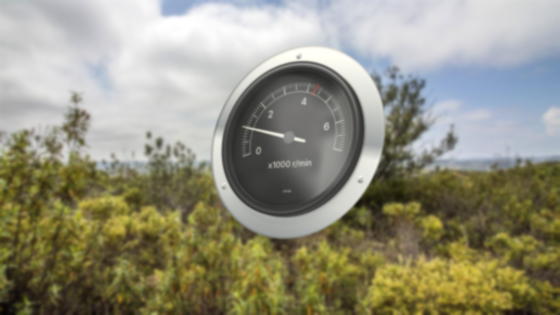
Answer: {"value": 1000, "unit": "rpm"}
